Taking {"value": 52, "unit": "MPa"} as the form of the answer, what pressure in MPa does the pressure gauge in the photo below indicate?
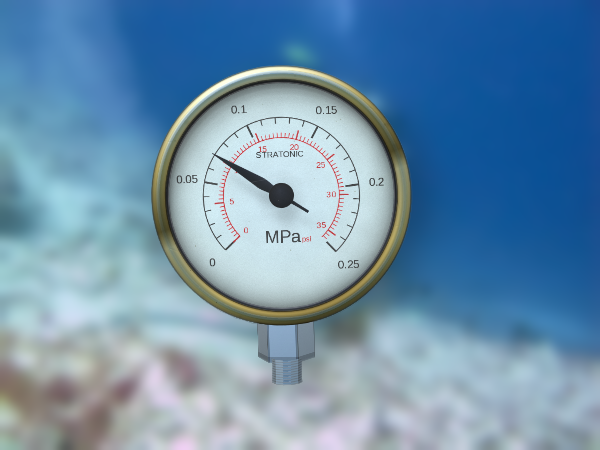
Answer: {"value": 0.07, "unit": "MPa"}
